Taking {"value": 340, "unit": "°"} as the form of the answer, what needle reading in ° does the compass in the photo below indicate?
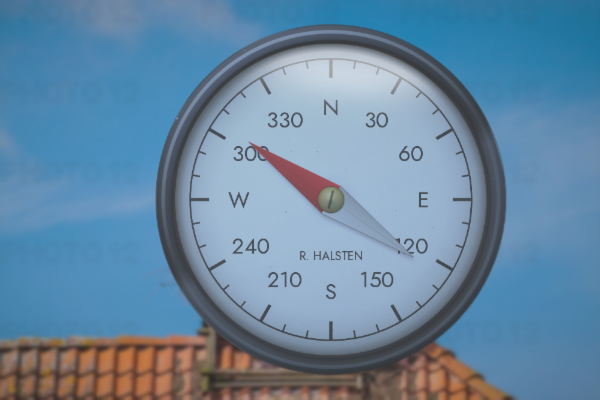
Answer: {"value": 305, "unit": "°"}
